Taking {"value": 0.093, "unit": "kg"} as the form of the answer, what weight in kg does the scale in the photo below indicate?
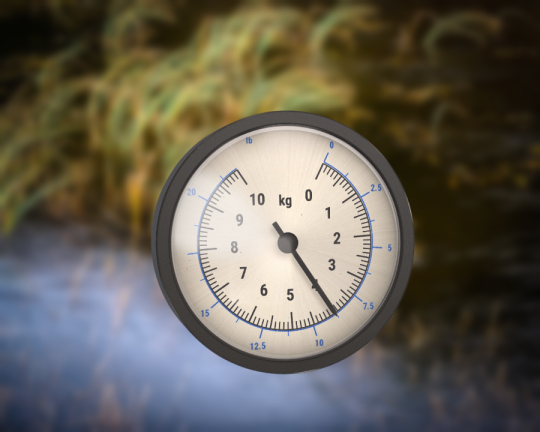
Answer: {"value": 4, "unit": "kg"}
